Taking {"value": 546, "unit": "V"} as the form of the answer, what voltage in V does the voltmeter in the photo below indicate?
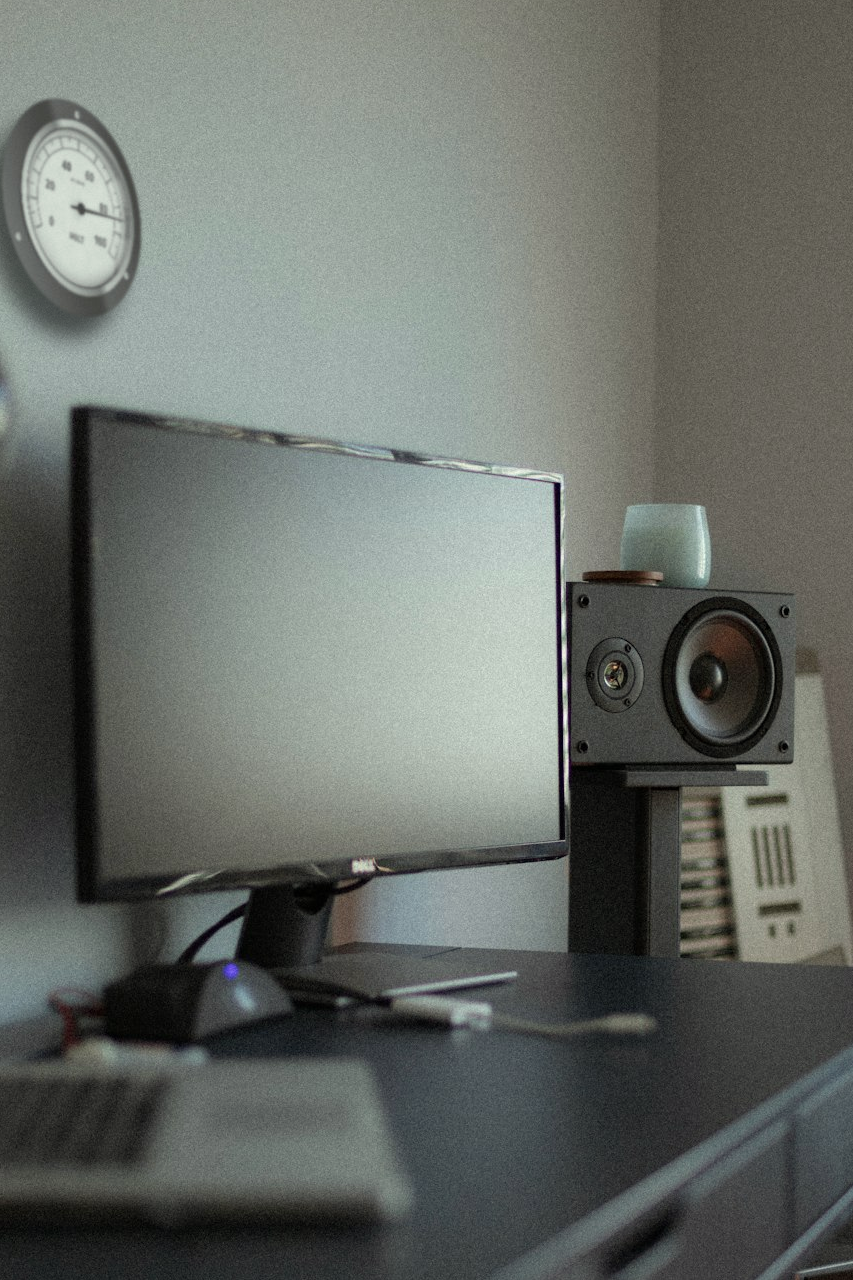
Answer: {"value": 85, "unit": "V"}
